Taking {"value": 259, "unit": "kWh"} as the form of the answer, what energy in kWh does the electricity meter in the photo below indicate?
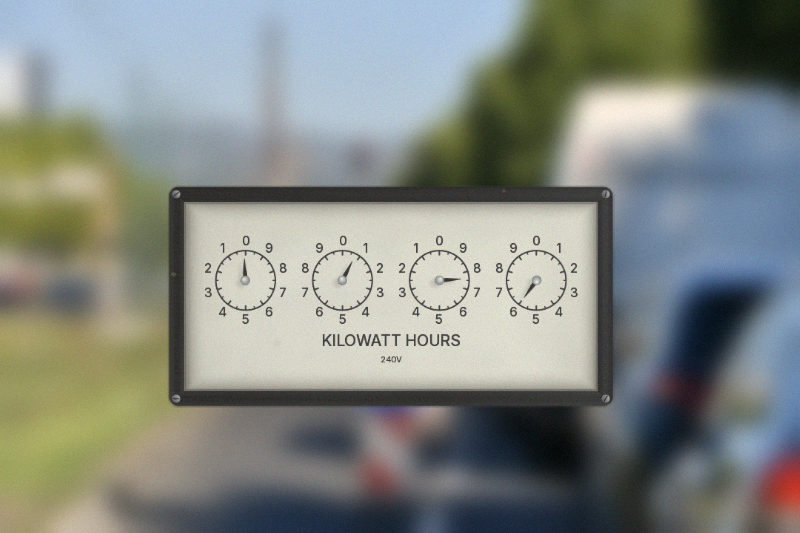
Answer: {"value": 76, "unit": "kWh"}
